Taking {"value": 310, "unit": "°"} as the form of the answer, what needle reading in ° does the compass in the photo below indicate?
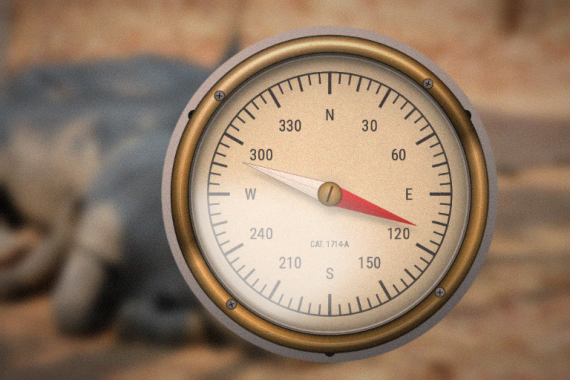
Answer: {"value": 110, "unit": "°"}
